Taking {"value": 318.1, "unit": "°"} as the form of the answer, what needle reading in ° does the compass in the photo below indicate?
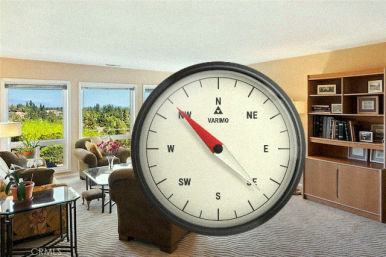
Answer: {"value": 315, "unit": "°"}
